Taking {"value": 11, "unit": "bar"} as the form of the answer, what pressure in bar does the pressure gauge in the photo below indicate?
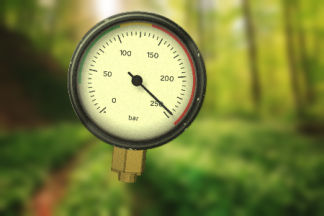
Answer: {"value": 245, "unit": "bar"}
